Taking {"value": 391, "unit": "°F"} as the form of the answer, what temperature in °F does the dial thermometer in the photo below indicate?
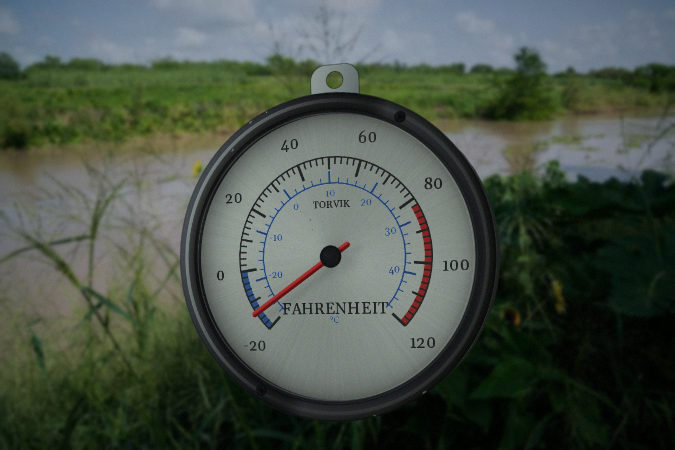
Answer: {"value": -14, "unit": "°F"}
